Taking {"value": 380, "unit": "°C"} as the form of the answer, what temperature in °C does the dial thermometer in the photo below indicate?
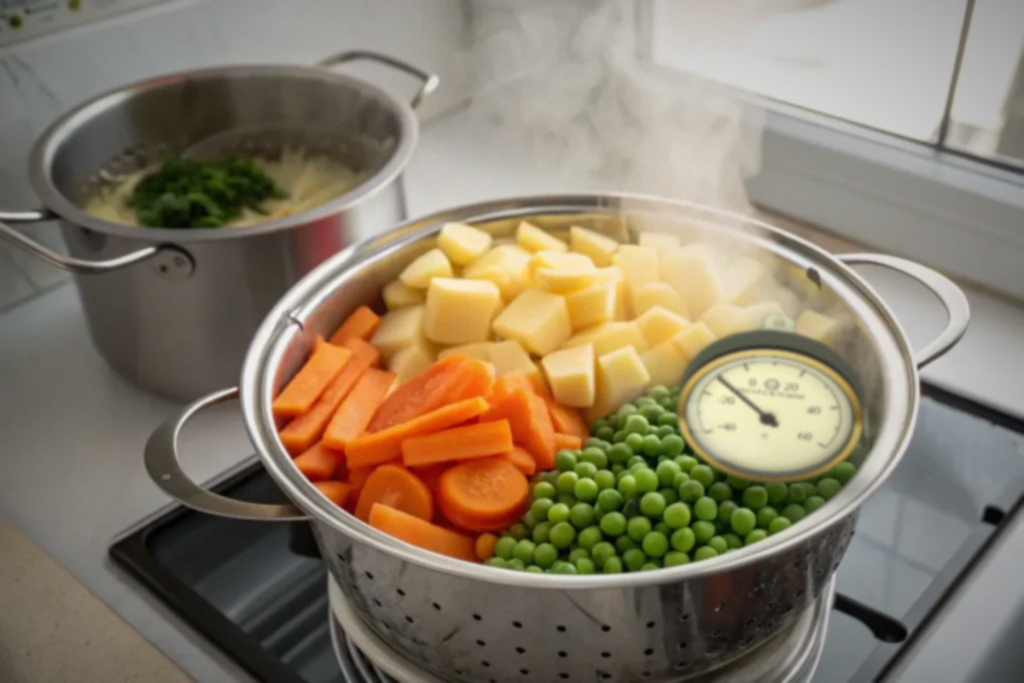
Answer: {"value": -10, "unit": "°C"}
